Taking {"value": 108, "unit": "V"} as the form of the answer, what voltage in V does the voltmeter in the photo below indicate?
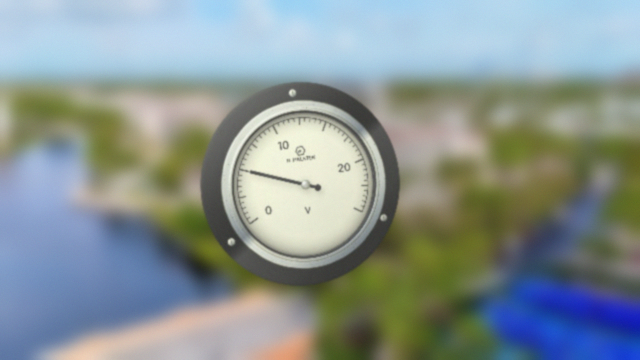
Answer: {"value": 5, "unit": "V"}
